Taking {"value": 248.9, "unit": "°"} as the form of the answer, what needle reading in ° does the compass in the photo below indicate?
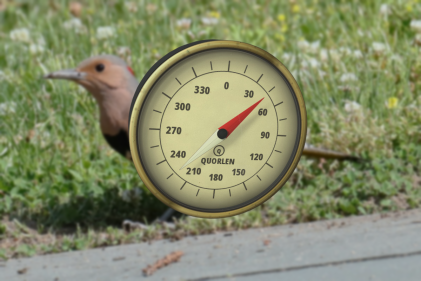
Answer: {"value": 45, "unit": "°"}
